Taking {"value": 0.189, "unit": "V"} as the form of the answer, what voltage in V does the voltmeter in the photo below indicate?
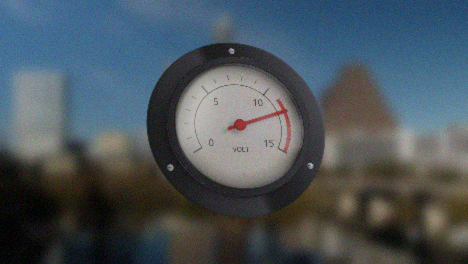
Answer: {"value": 12, "unit": "V"}
